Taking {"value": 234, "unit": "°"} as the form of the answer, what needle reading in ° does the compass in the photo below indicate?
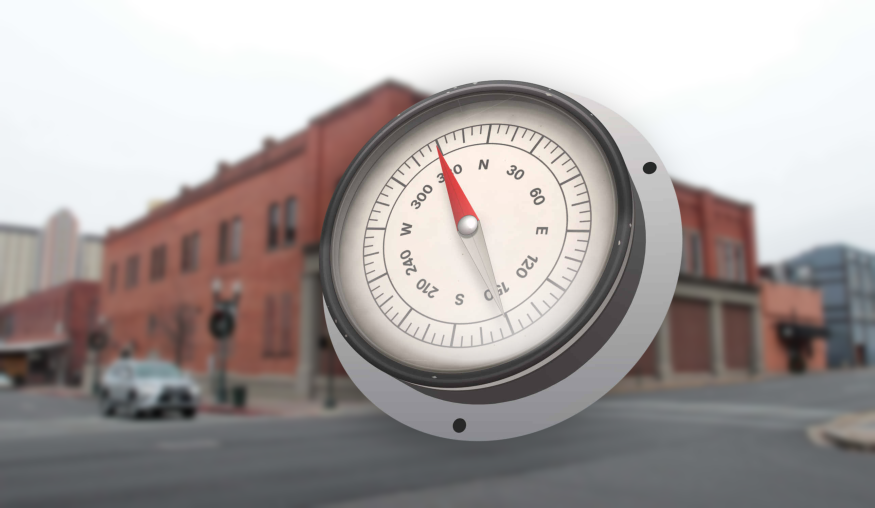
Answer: {"value": 330, "unit": "°"}
